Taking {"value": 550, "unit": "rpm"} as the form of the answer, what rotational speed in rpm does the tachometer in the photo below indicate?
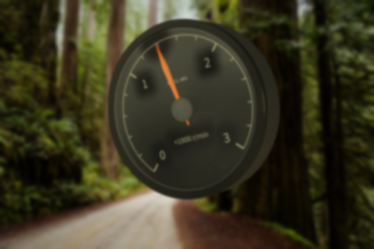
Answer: {"value": 1400, "unit": "rpm"}
